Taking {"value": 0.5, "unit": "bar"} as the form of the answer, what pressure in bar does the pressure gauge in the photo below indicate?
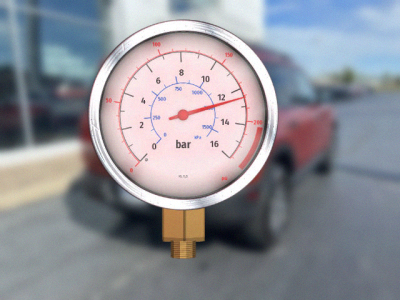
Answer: {"value": 12.5, "unit": "bar"}
